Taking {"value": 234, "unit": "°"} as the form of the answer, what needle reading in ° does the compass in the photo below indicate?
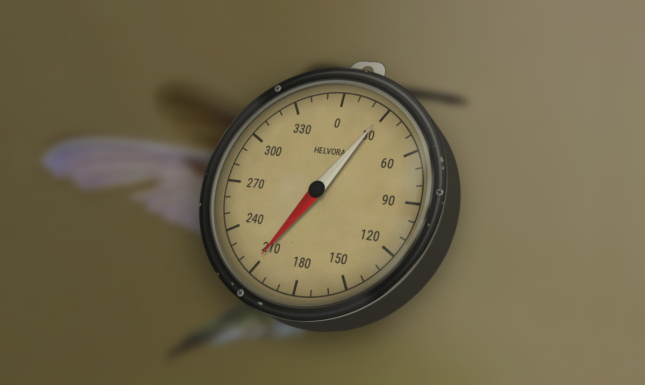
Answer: {"value": 210, "unit": "°"}
